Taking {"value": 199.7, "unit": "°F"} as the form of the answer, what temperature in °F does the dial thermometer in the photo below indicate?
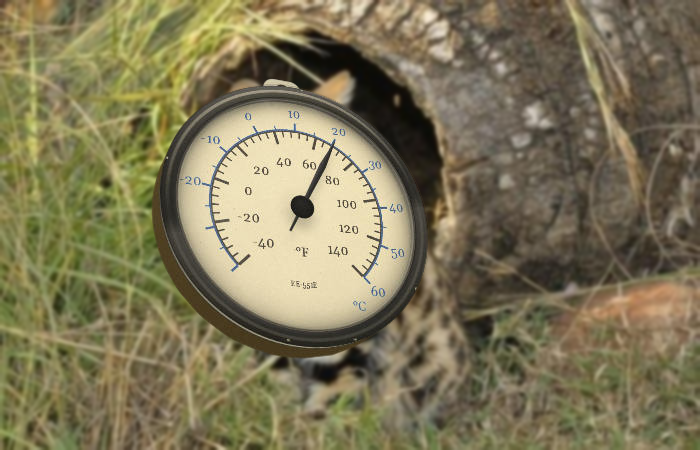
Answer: {"value": 68, "unit": "°F"}
